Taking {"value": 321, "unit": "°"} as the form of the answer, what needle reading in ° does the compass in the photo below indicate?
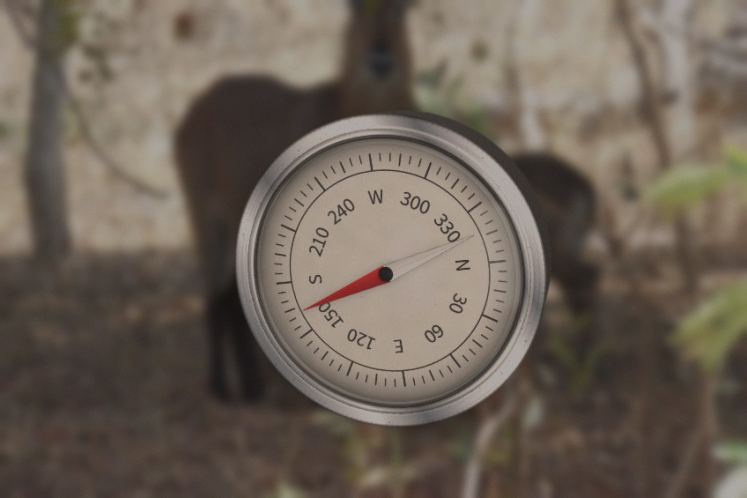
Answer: {"value": 162.5, "unit": "°"}
